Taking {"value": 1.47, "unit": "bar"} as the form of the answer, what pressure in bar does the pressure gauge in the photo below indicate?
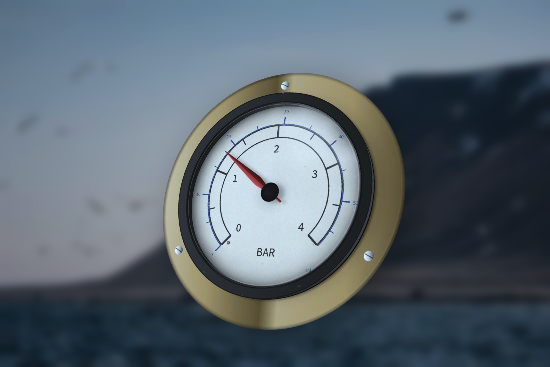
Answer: {"value": 1.25, "unit": "bar"}
